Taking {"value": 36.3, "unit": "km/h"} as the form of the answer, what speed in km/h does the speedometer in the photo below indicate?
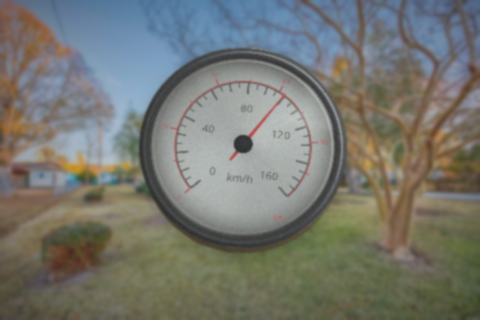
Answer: {"value": 100, "unit": "km/h"}
